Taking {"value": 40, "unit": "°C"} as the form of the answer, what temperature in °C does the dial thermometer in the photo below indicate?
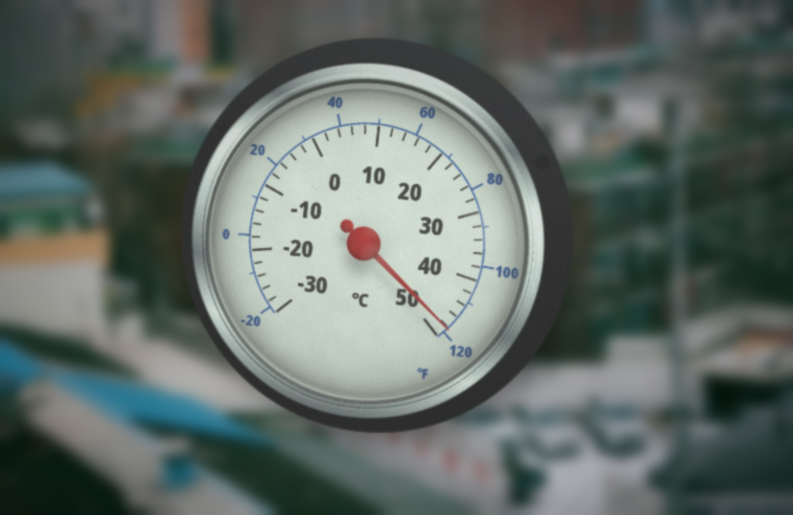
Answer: {"value": 48, "unit": "°C"}
